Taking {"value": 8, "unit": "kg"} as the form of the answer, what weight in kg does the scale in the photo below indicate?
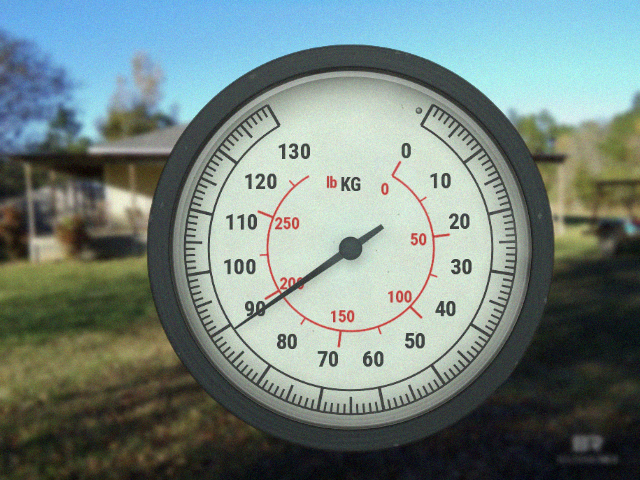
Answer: {"value": 89, "unit": "kg"}
